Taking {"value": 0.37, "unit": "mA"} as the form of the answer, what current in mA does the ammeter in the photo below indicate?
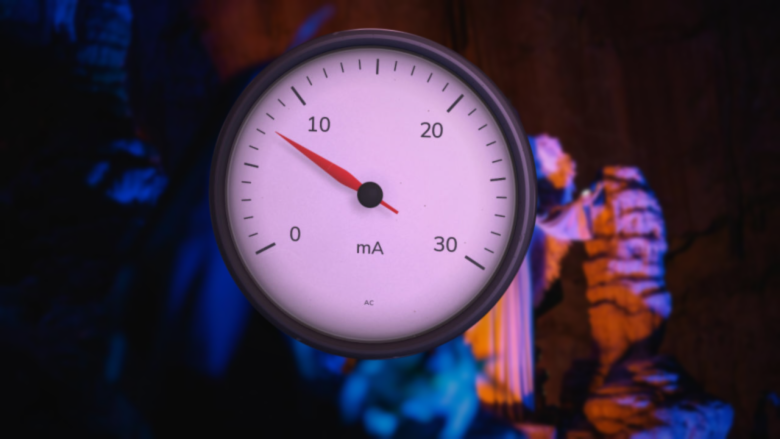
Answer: {"value": 7.5, "unit": "mA"}
